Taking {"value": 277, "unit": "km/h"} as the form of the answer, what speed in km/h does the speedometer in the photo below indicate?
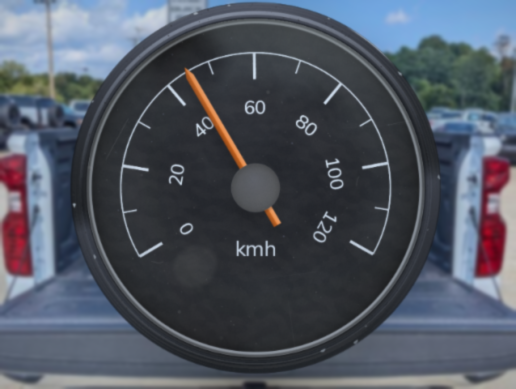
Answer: {"value": 45, "unit": "km/h"}
